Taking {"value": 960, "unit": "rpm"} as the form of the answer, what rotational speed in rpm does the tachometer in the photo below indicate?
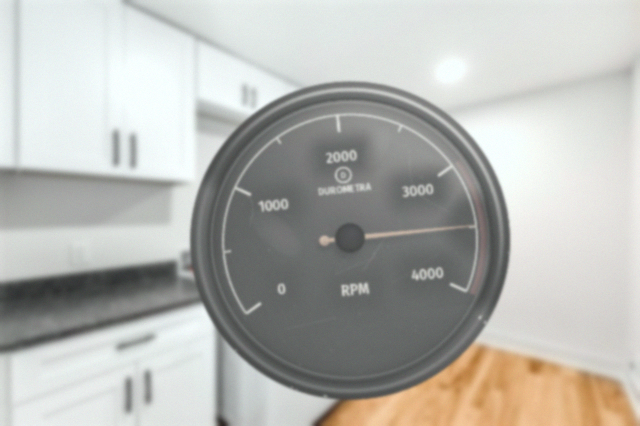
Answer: {"value": 3500, "unit": "rpm"}
